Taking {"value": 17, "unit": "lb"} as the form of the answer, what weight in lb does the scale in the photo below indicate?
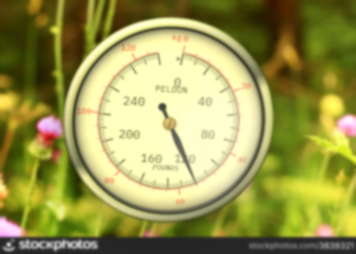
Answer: {"value": 120, "unit": "lb"}
